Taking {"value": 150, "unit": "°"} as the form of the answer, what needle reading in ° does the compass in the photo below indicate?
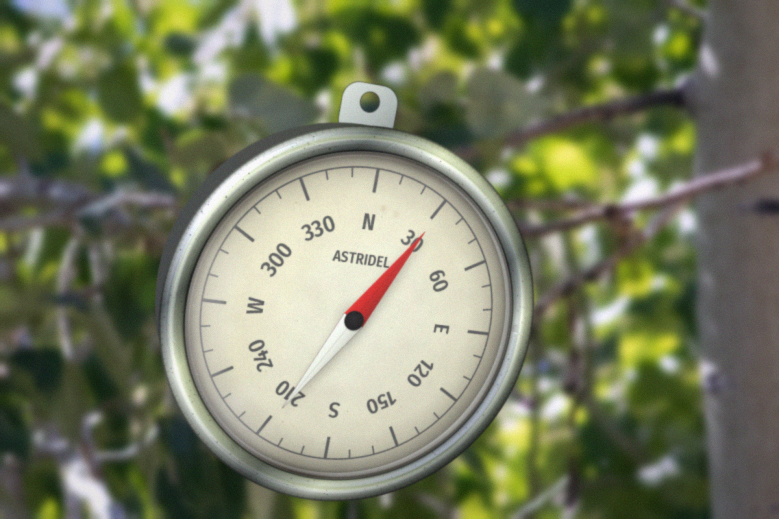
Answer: {"value": 30, "unit": "°"}
